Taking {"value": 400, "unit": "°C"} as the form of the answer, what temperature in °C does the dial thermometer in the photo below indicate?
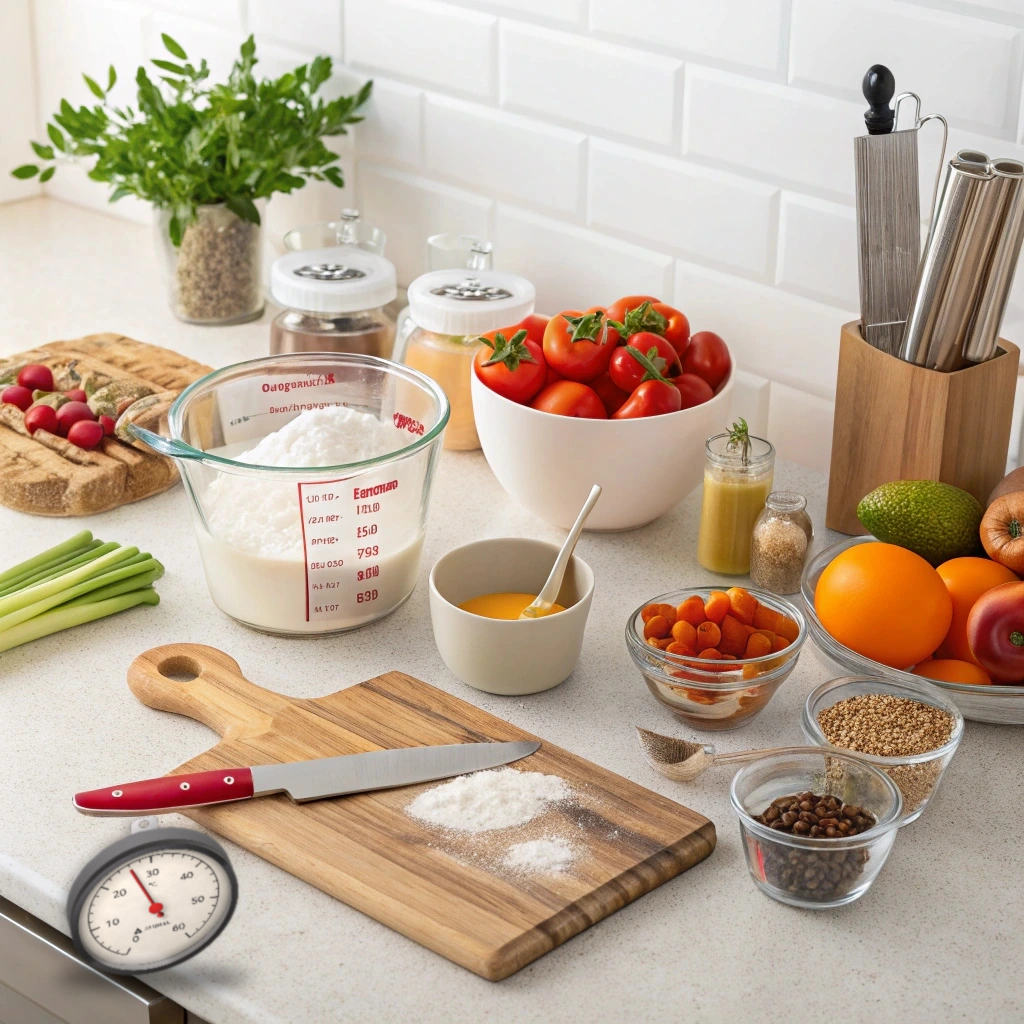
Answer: {"value": 26, "unit": "°C"}
